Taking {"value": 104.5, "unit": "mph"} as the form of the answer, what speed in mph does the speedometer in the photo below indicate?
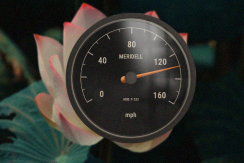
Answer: {"value": 130, "unit": "mph"}
